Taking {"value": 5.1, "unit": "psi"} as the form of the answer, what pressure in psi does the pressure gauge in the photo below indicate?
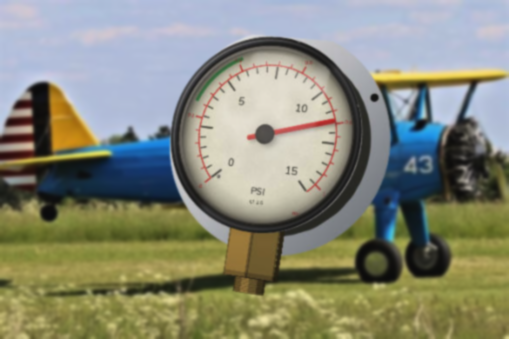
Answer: {"value": 11.5, "unit": "psi"}
